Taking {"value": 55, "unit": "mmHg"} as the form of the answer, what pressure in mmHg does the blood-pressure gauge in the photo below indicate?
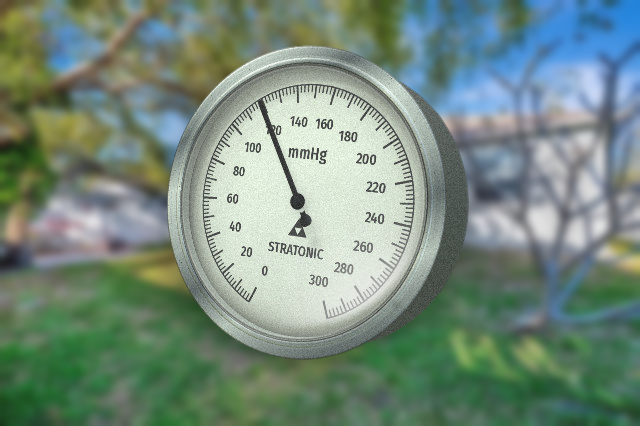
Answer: {"value": 120, "unit": "mmHg"}
